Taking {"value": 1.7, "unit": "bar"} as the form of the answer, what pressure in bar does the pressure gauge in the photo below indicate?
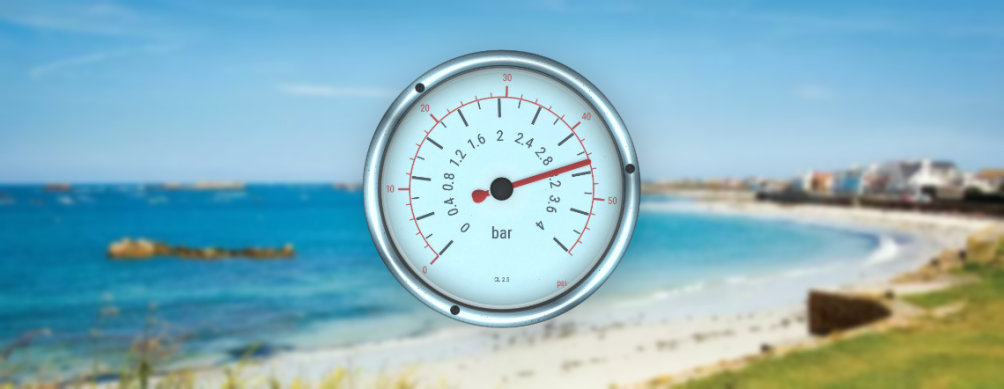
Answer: {"value": 3.1, "unit": "bar"}
